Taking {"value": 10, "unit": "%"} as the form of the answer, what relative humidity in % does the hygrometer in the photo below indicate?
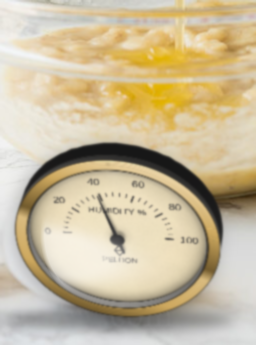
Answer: {"value": 40, "unit": "%"}
